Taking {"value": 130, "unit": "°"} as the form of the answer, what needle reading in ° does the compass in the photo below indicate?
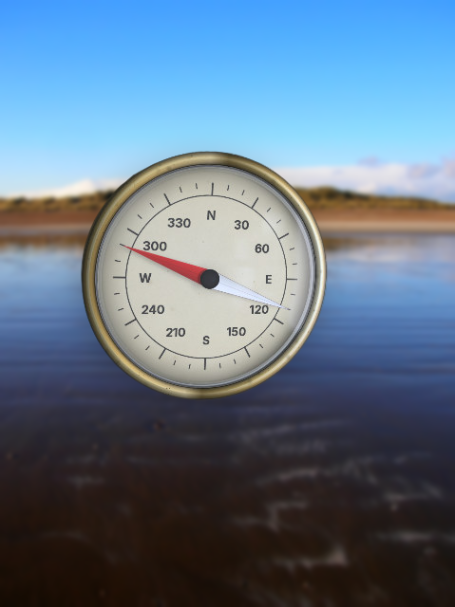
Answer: {"value": 290, "unit": "°"}
